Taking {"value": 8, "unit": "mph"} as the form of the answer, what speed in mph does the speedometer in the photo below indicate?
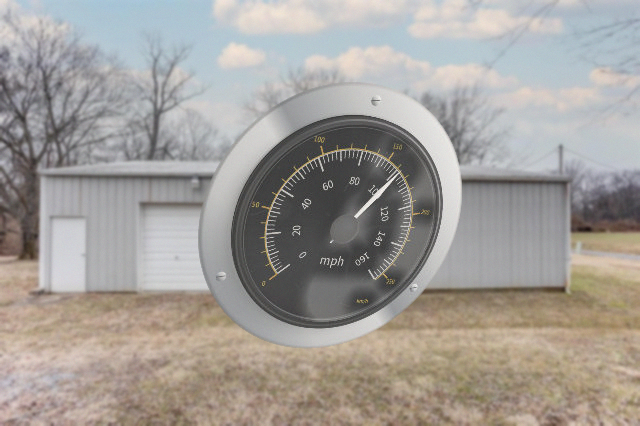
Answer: {"value": 100, "unit": "mph"}
